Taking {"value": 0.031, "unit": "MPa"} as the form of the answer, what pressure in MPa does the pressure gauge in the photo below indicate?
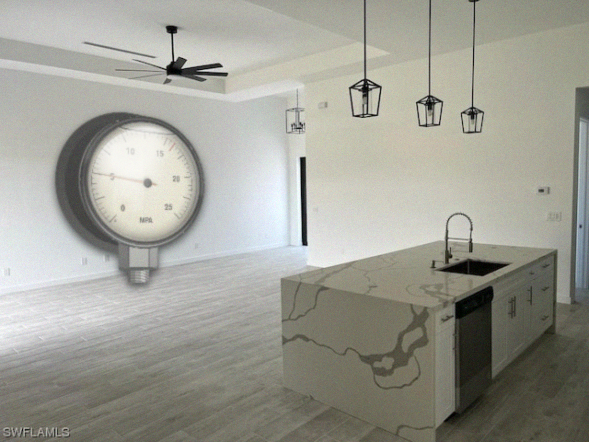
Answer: {"value": 5, "unit": "MPa"}
